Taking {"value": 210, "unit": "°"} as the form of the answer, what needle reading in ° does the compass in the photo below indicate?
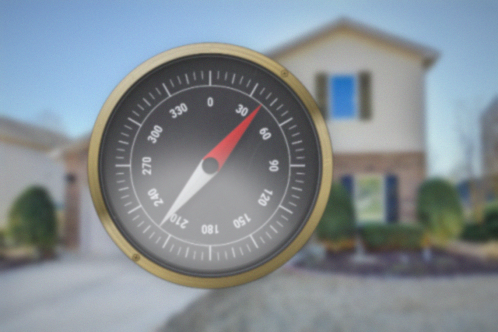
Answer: {"value": 40, "unit": "°"}
